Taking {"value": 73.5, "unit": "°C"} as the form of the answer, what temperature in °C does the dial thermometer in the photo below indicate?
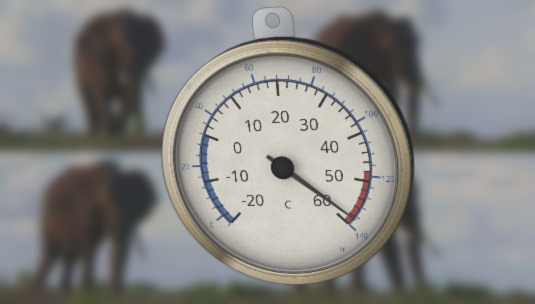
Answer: {"value": 58, "unit": "°C"}
